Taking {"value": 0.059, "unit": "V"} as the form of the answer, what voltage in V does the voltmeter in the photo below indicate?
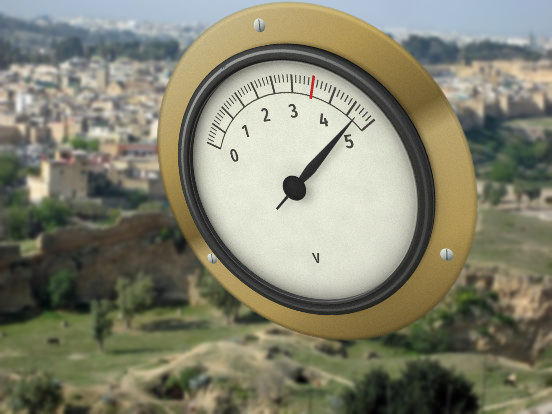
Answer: {"value": 4.7, "unit": "V"}
